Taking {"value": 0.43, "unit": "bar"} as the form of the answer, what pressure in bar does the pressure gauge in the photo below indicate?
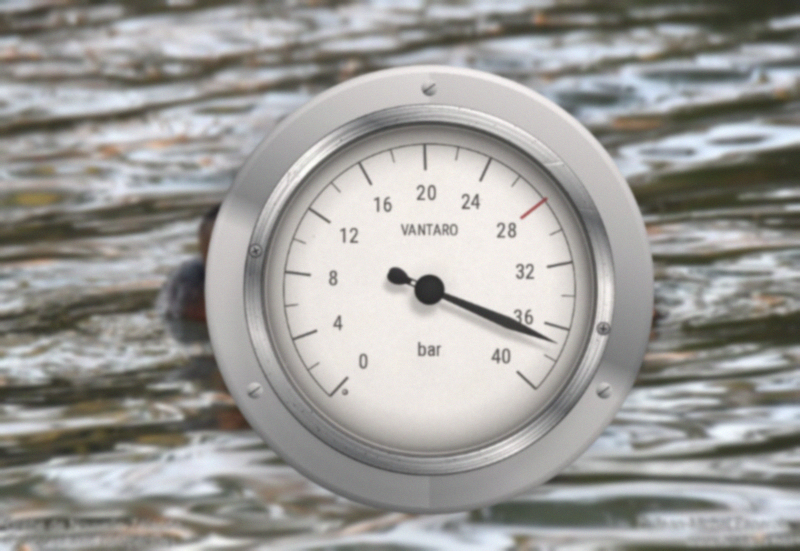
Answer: {"value": 37, "unit": "bar"}
